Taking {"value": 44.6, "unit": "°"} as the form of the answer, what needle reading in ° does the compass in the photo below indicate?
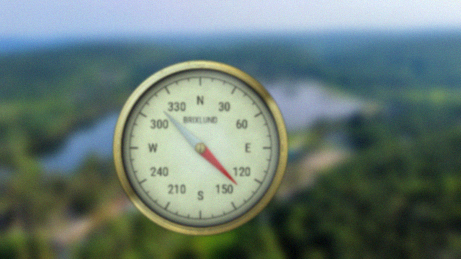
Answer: {"value": 135, "unit": "°"}
